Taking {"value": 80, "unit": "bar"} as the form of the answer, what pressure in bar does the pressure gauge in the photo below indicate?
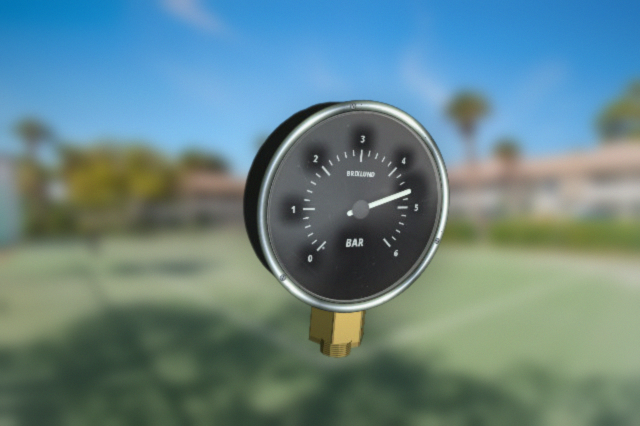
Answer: {"value": 4.6, "unit": "bar"}
